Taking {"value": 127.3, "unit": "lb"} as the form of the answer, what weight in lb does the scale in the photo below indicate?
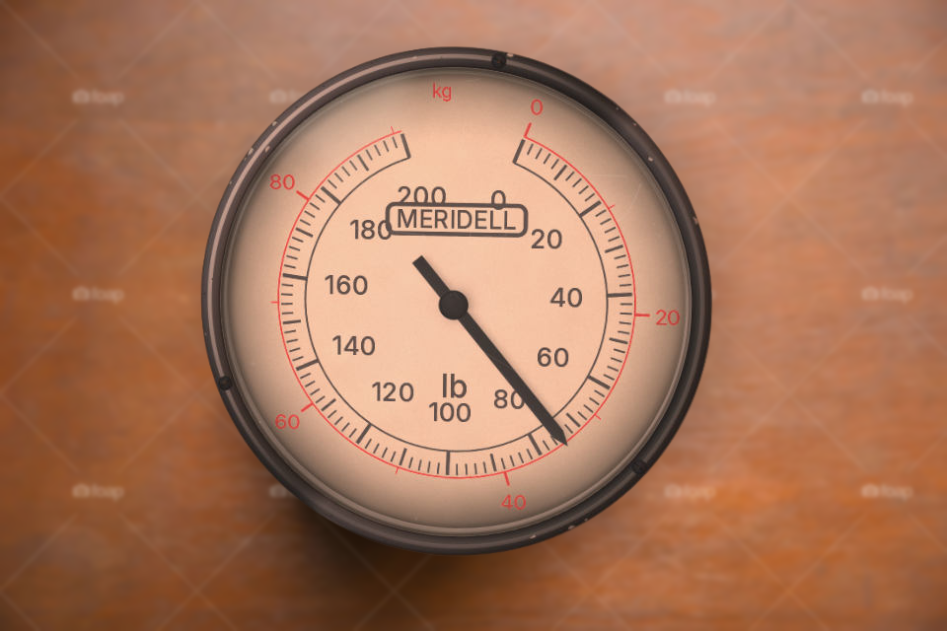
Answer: {"value": 74, "unit": "lb"}
